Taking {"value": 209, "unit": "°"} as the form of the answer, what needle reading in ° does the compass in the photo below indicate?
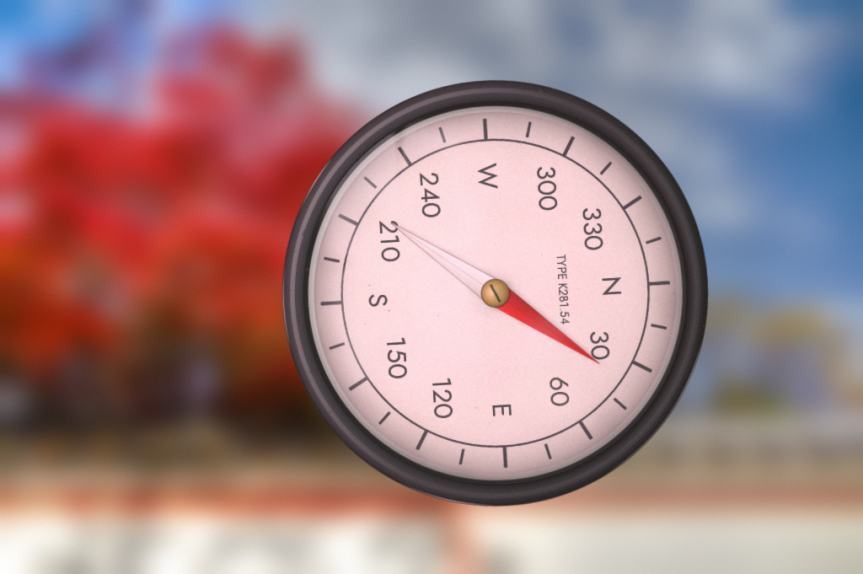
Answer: {"value": 37.5, "unit": "°"}
